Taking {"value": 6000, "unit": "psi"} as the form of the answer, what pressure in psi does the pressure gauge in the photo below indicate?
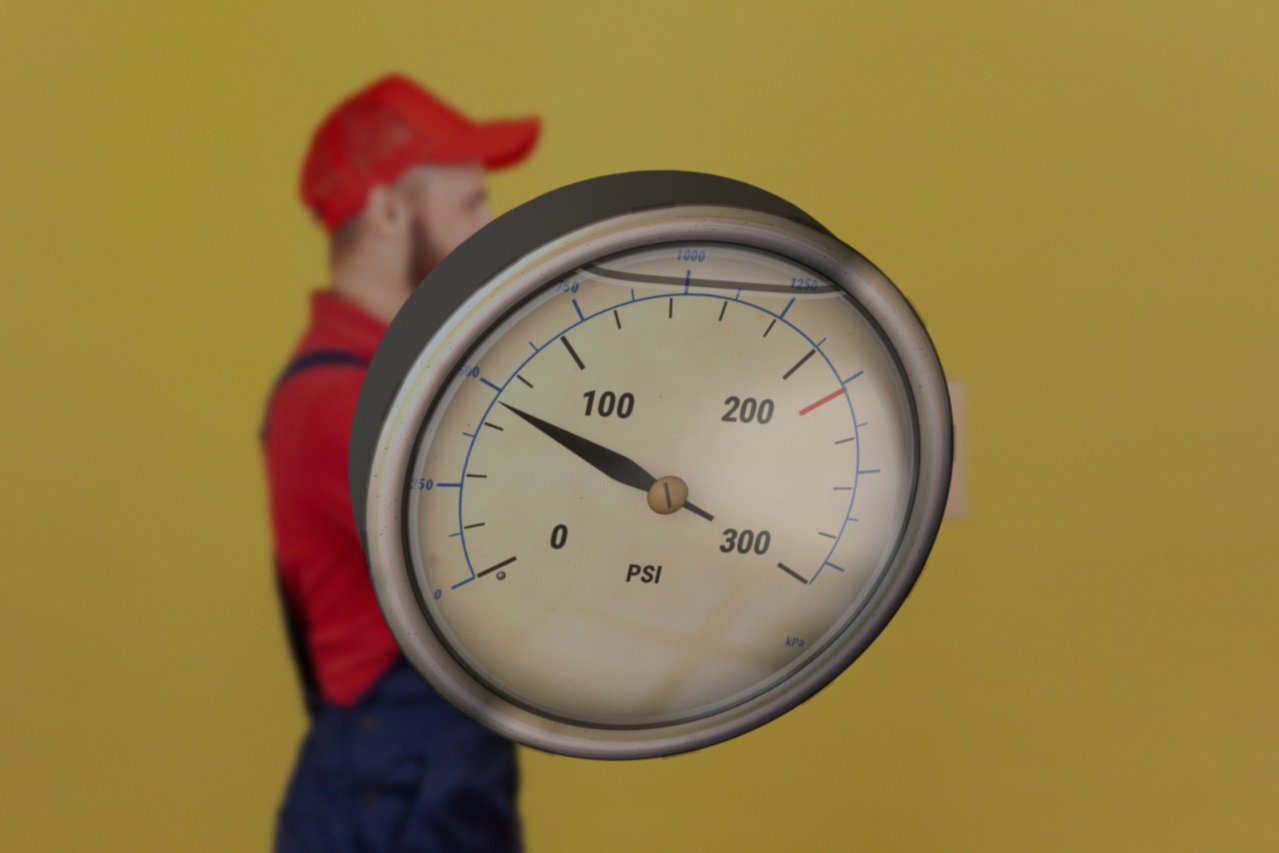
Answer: {"value": 70, "unit": "psi"}
